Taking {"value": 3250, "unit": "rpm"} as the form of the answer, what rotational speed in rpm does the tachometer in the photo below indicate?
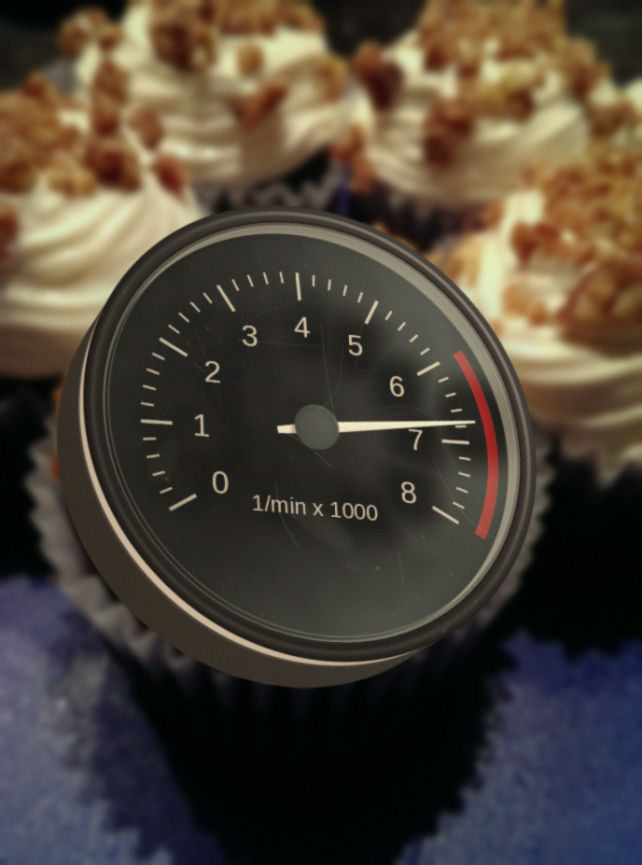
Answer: {"value": 6800, "unit": "rpm"}
